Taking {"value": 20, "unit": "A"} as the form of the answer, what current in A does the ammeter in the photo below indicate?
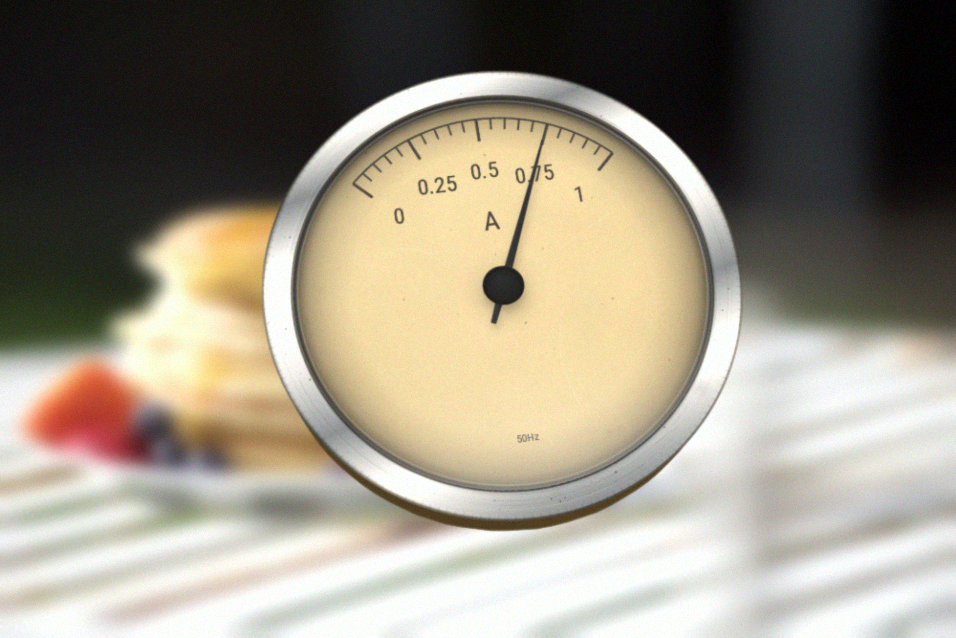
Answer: {"value": 0.75, "unit": "A"}
